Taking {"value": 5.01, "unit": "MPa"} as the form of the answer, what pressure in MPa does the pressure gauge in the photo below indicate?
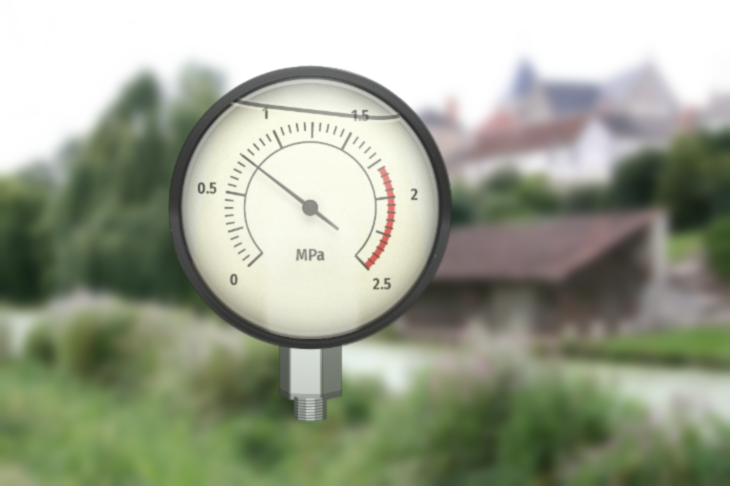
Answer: {"value": 0.75, "unit": "MPa"}
